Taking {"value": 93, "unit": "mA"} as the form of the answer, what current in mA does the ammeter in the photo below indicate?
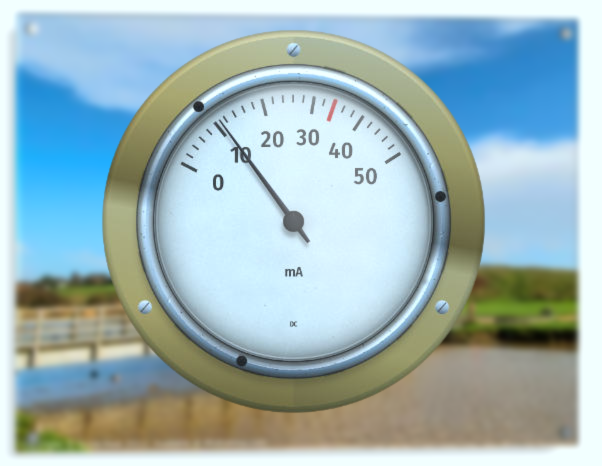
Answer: {"value": 11, "unit": "mA"}
